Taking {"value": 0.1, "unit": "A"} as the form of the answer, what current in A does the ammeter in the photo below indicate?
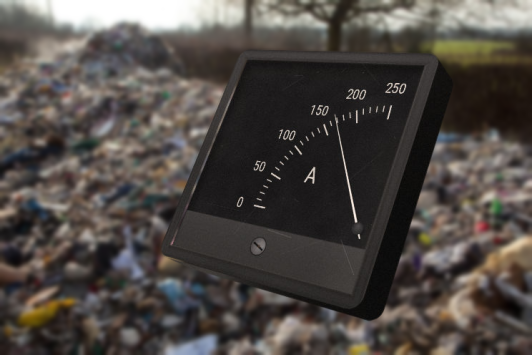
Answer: {"value": 170, "unit": "A"}
